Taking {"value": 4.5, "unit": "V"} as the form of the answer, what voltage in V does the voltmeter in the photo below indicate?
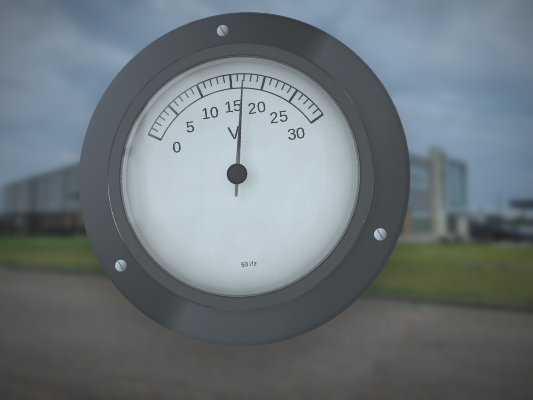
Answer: {"value": 17, "unit": "V"}
